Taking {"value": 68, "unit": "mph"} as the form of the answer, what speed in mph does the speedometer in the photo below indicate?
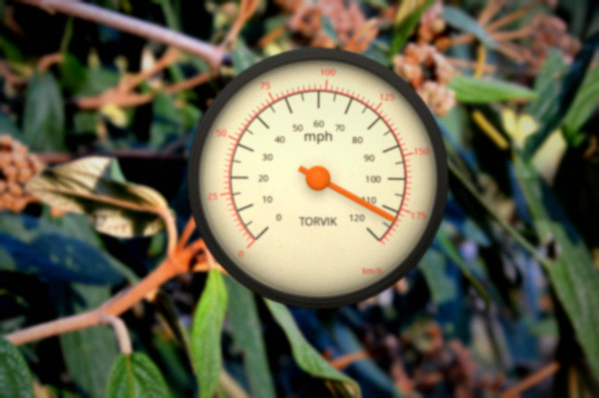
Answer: {"value": 112.5, "unit": "mph"}
